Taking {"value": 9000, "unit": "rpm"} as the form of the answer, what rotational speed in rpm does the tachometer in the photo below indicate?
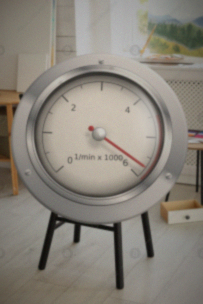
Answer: {"value": 5750, "unit": "rpm"}
